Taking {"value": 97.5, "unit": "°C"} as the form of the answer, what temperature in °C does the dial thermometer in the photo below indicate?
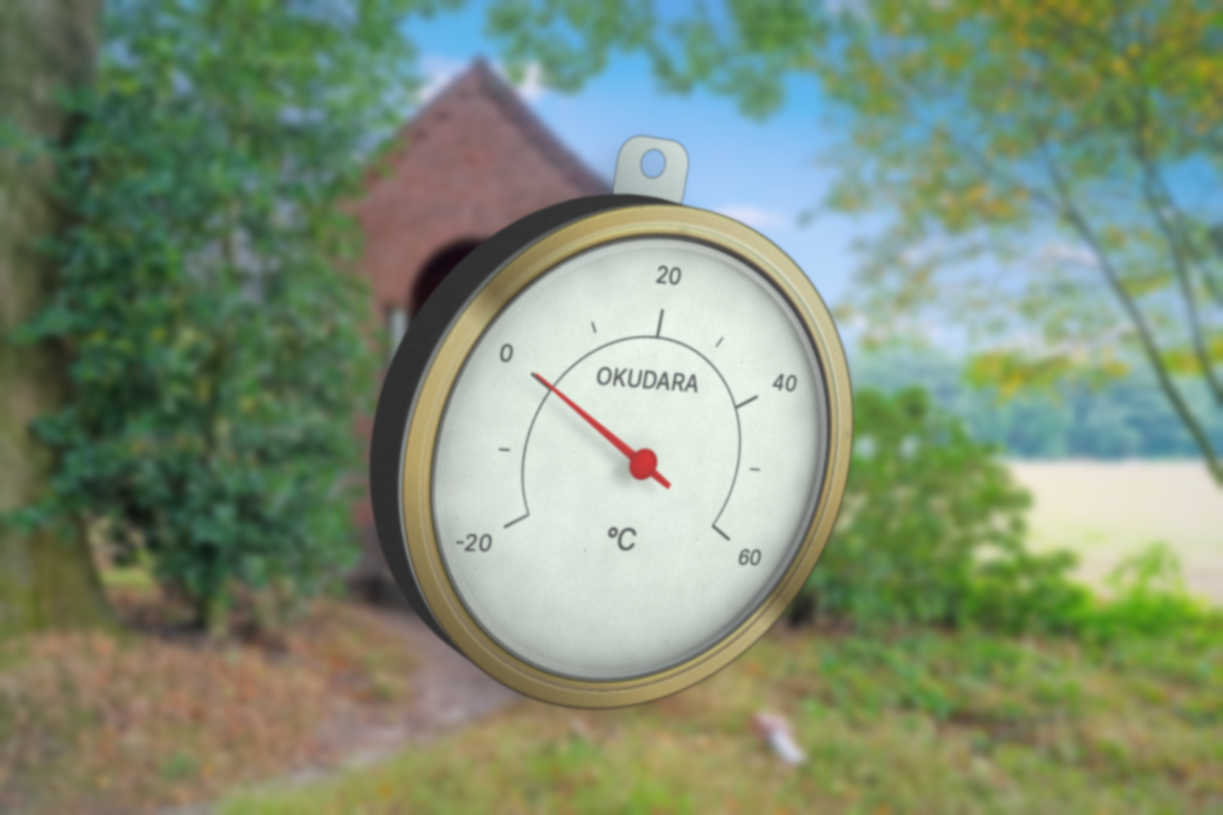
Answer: {"value": 0, "unit": "°C"}
